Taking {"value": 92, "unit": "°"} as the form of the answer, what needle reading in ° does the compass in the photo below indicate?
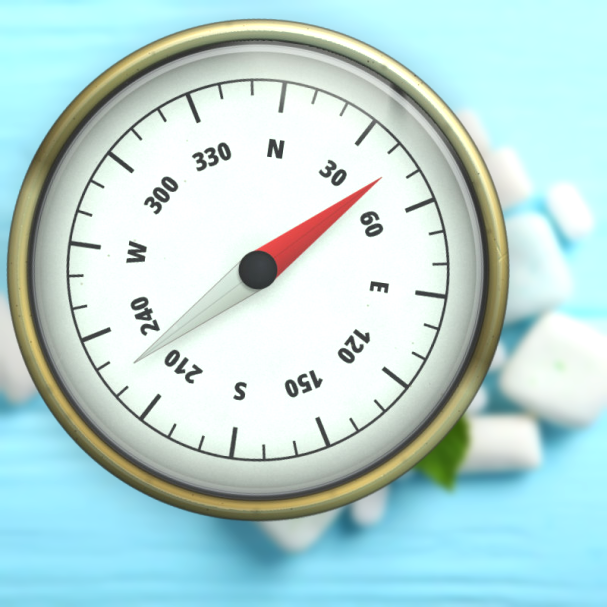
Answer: {"value": 45, "unit": "°"}
